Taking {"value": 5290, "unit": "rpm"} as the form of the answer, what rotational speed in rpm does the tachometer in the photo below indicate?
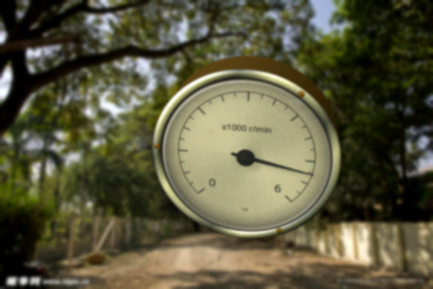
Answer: {"value": 5250, "unit": "rpm"}
